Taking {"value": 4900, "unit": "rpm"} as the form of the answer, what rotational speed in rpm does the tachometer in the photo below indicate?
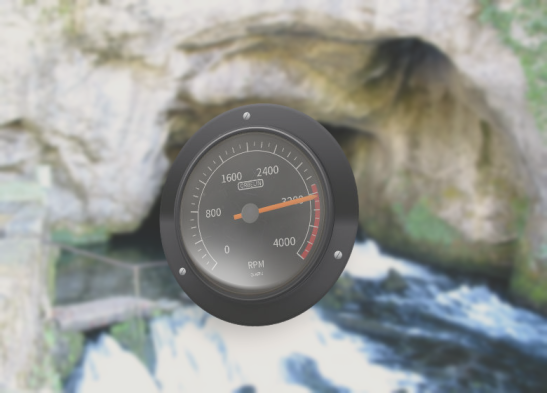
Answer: {"value": 3250, "unit": "rpm"}
